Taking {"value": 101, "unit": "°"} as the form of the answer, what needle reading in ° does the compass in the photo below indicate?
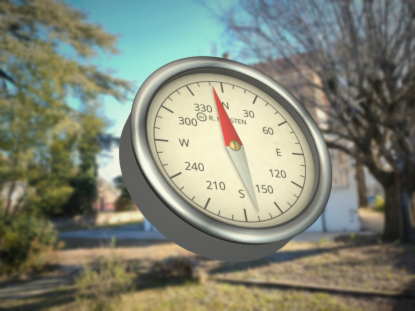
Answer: {"value": 350, "unit": "°"}
